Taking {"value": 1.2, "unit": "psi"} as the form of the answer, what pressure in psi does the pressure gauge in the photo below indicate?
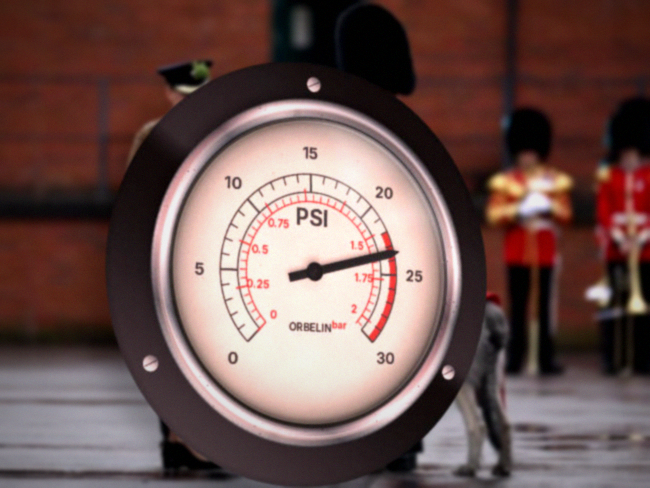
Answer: {"value": 23.5, "unit": "psi"}
